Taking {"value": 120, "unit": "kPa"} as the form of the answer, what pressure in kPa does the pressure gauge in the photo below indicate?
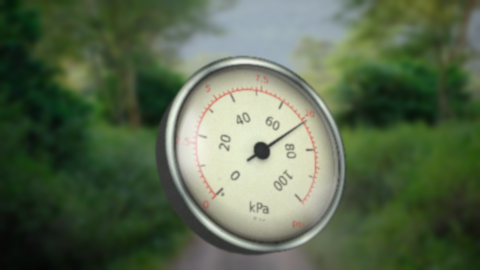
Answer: {"value": 70, "unit": "kPa"}
